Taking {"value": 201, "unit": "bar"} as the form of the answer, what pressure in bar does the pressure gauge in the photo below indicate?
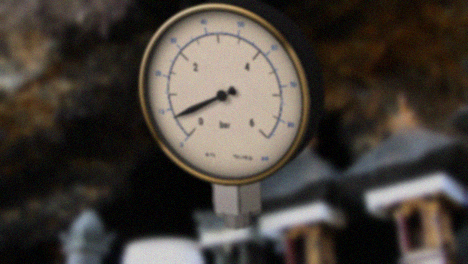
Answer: {"value": 0.5, "unit": "bar"}
